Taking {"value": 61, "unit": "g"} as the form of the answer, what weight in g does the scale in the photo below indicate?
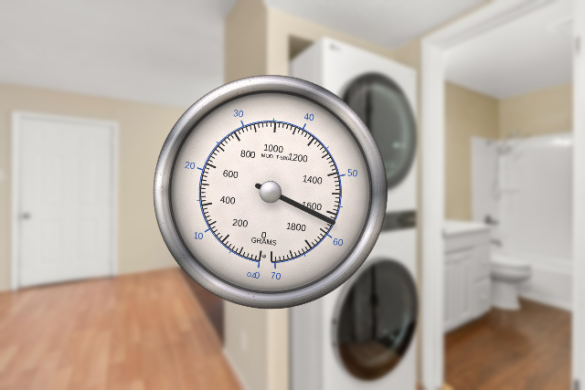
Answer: {"value": 1640, "unit": "g"}
